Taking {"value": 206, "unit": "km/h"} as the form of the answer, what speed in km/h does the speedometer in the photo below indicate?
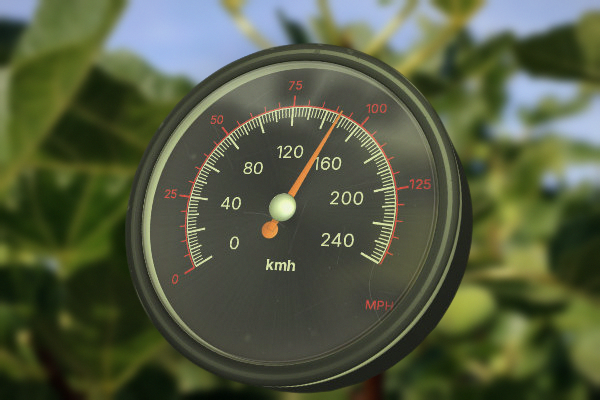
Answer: {"value": 150, "unit": "km/h"}
